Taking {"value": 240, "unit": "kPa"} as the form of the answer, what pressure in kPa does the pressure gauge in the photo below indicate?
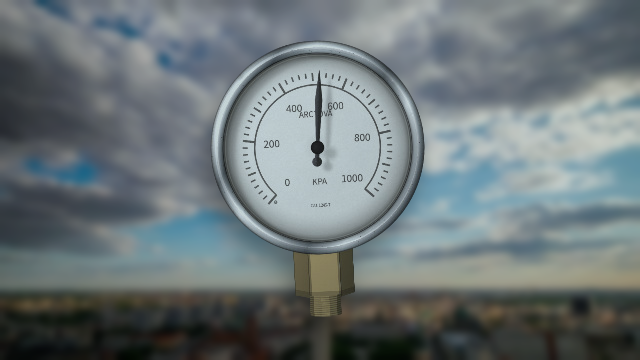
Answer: {"value": 520, "unit": "kPa"}
